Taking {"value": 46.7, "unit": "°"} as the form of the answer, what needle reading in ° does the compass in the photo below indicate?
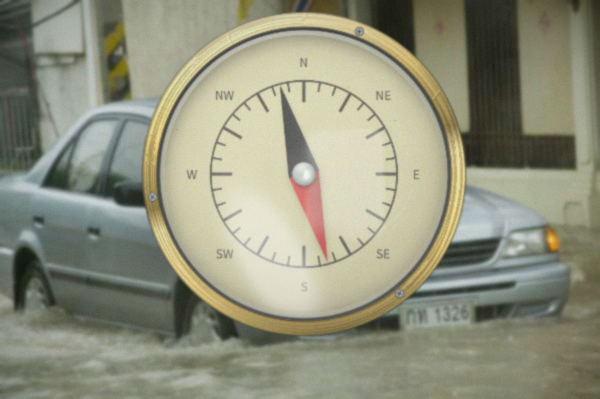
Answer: {"value": 165, "unit": "°"}
